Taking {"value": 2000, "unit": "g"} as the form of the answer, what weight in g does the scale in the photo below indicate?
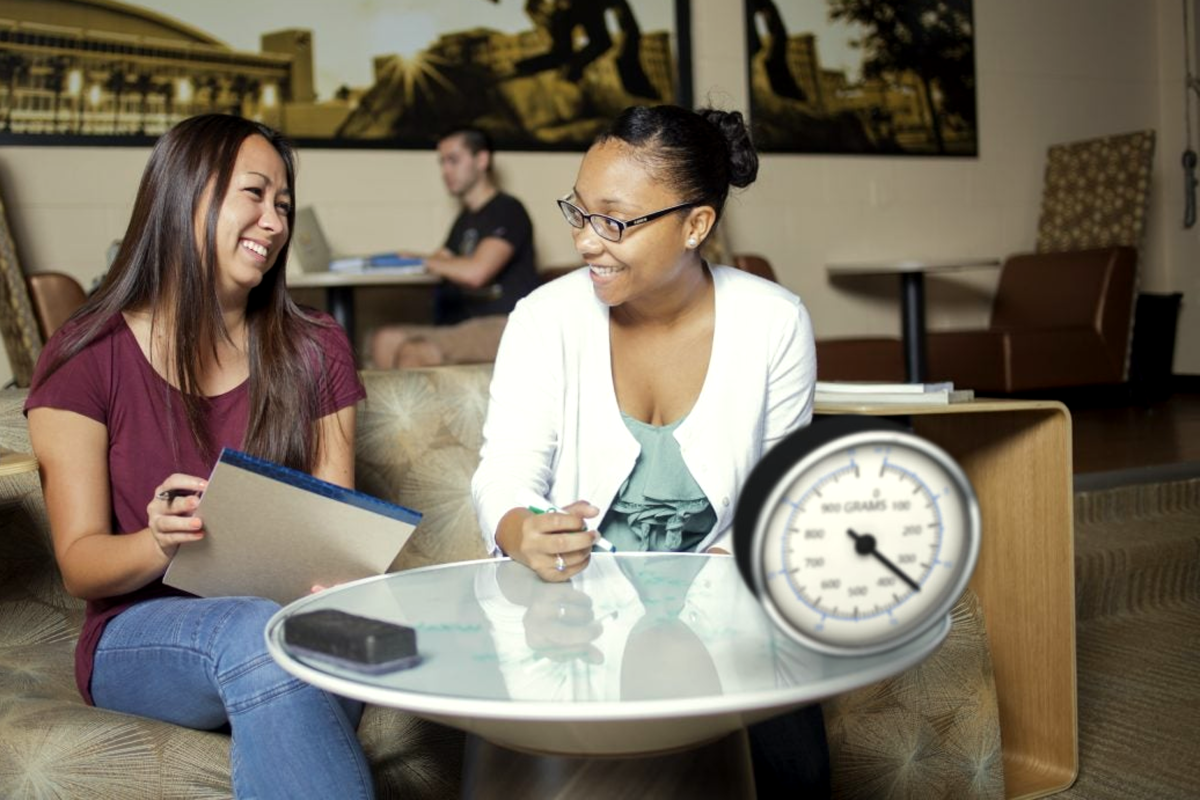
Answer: {"value": 350, "unit": "g"}
